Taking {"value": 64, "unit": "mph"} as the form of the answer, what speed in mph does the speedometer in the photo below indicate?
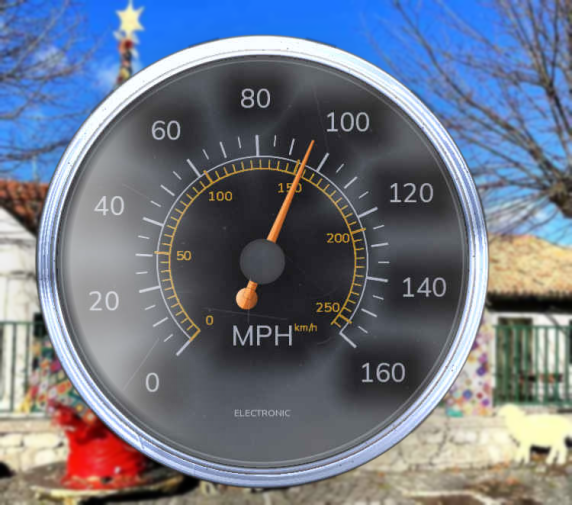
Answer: {"value": 95, "unit": "mph"}
